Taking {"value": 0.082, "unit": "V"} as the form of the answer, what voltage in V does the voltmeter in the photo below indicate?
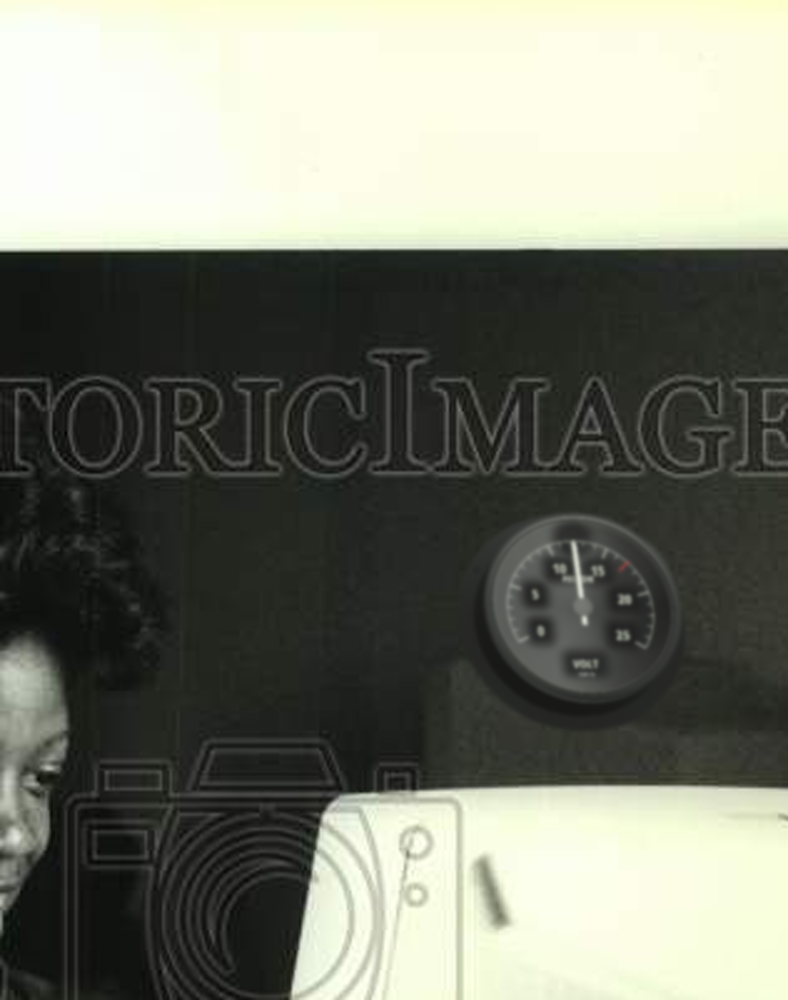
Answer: {"value": 12, "unit": "V"}
